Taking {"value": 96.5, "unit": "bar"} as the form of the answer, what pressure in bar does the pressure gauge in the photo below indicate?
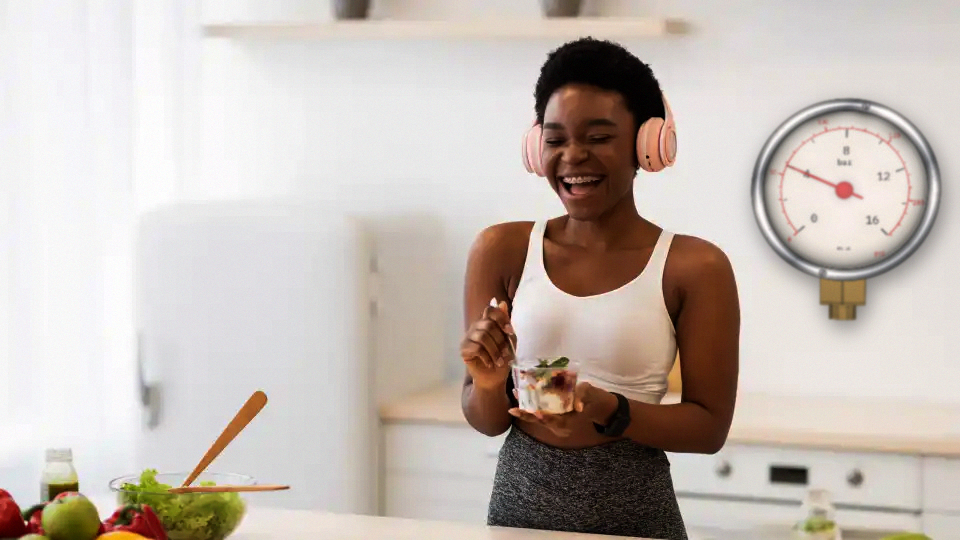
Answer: {"value": 4, "unit": "bar"}
